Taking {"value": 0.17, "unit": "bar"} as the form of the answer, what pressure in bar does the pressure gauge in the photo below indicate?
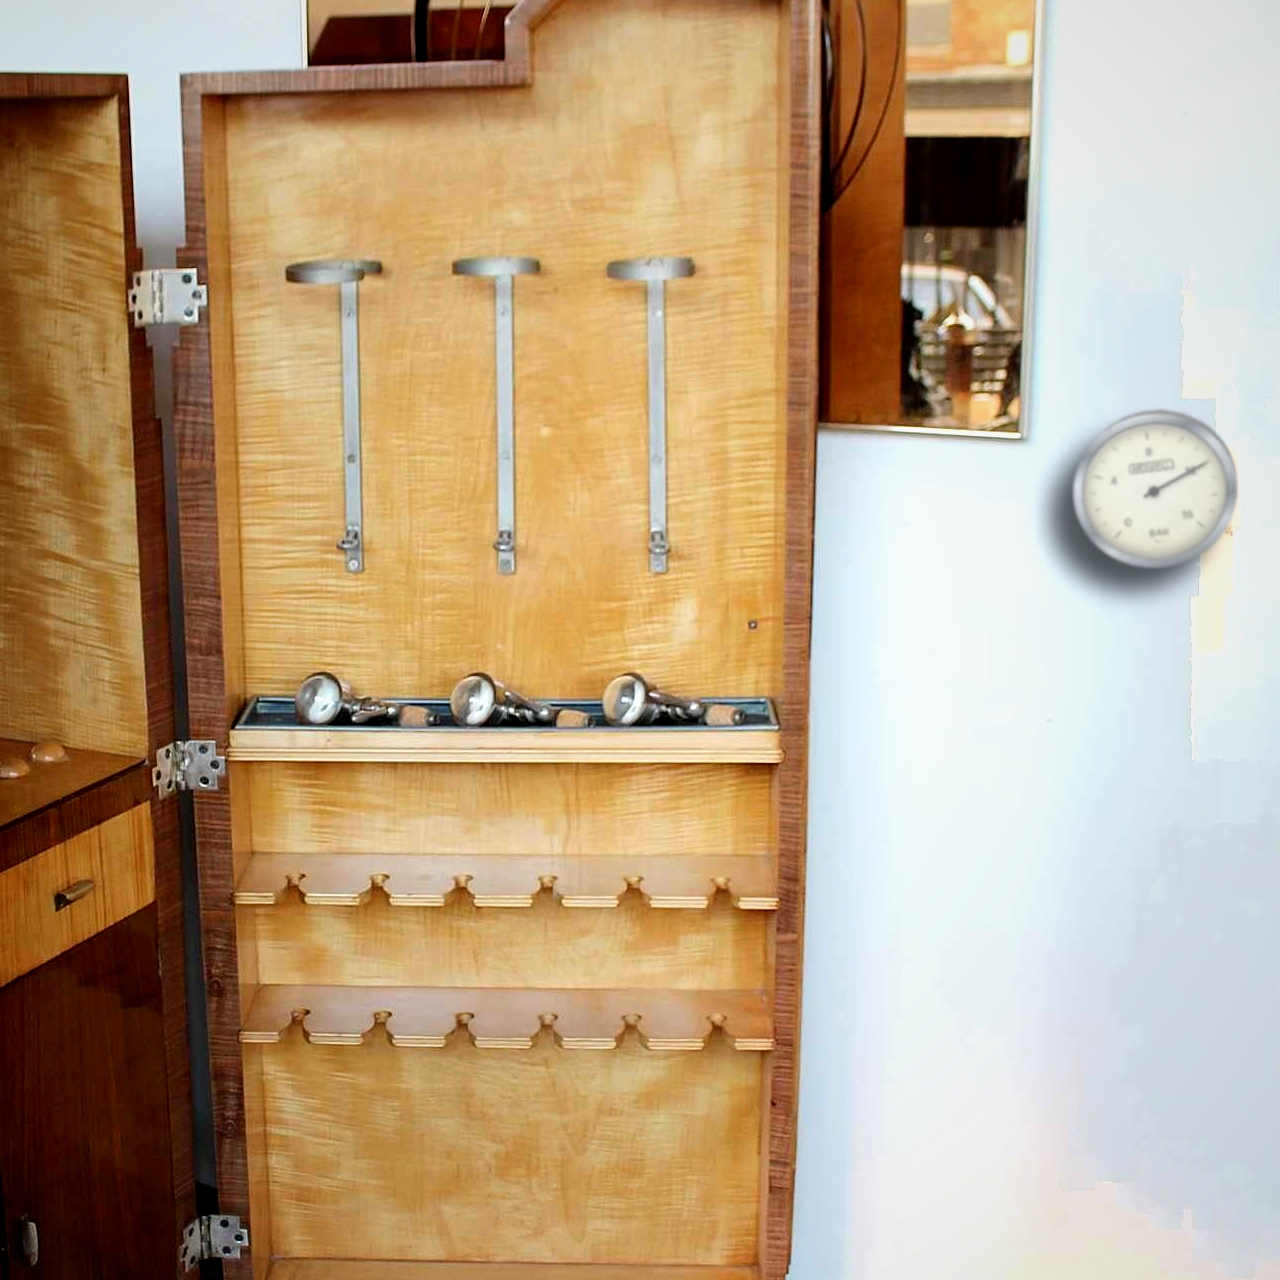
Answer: {"value": 12, "unit": "bar"}
